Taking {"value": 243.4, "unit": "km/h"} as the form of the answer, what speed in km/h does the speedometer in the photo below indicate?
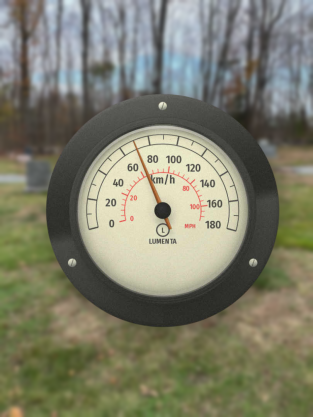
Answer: {"value": 70, "unit": "km/h"}
